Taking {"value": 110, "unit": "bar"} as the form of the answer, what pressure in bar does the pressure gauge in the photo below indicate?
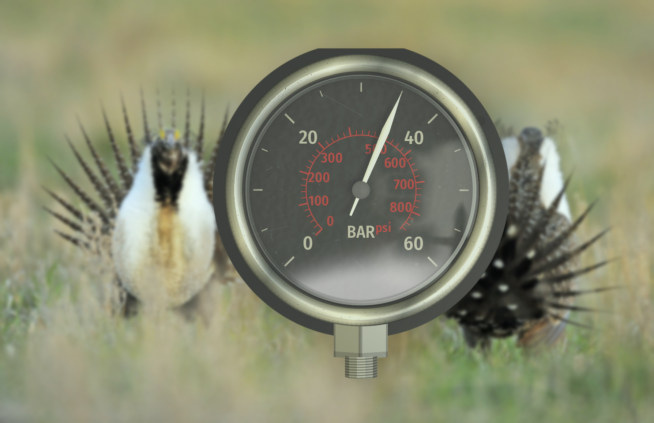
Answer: {"value": 35, "unit": "bar"}
